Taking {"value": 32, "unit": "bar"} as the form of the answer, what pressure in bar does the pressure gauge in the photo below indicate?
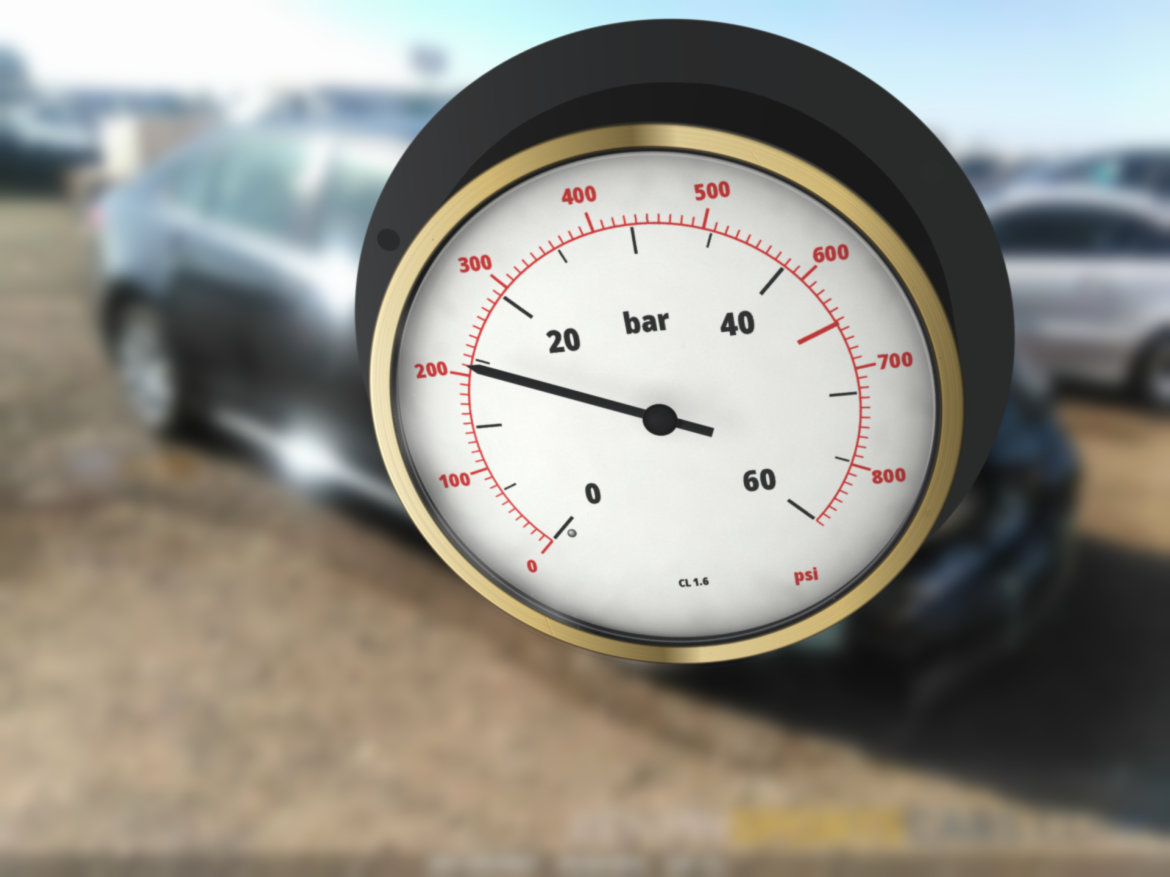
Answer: {"value": 15, "unit": "bar"}
